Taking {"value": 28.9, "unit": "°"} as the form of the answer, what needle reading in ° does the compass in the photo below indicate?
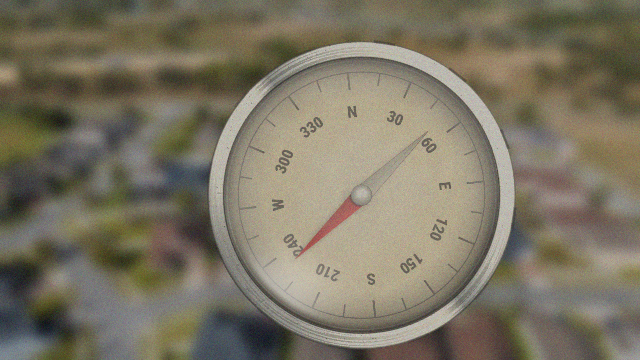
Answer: {"value": 232.5, "unit": "°"}
